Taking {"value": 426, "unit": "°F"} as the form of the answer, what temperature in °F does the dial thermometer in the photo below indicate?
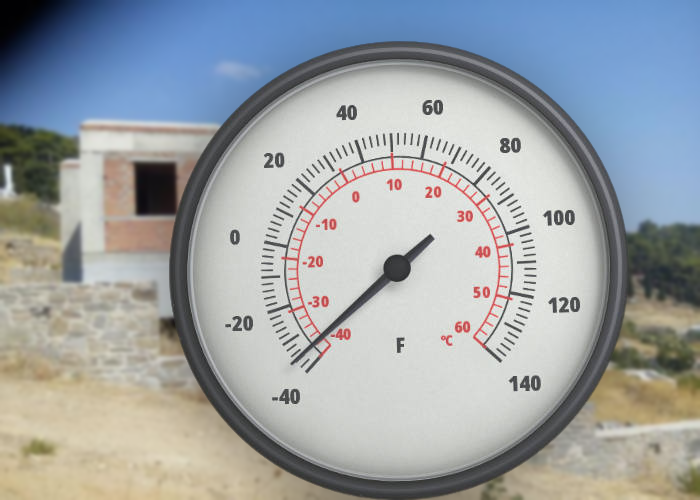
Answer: {"value": -36, "unit": "°F"}
